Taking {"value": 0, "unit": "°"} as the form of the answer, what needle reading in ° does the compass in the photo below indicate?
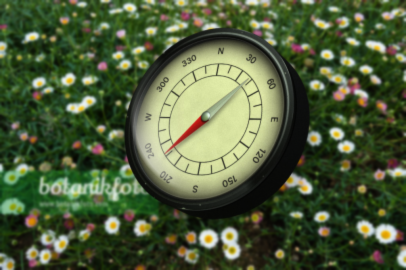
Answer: {"value": 225, "unit": "°"}
